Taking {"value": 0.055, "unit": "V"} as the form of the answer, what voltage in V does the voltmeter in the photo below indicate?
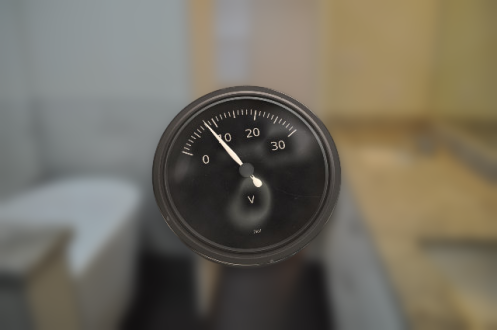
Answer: {"value": 8, "unit": "V"}
